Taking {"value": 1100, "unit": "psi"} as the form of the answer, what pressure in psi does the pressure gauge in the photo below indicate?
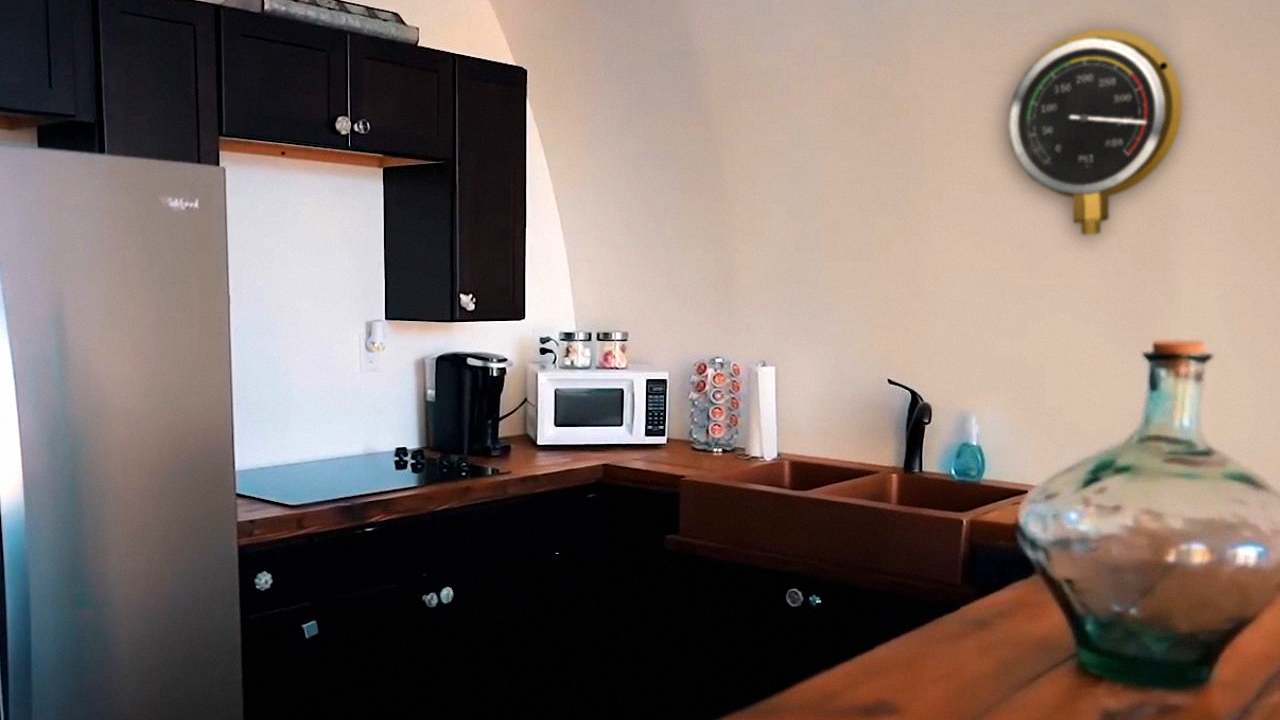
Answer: {"value": 350, "unit": "psi"}
